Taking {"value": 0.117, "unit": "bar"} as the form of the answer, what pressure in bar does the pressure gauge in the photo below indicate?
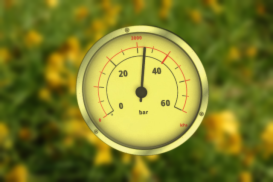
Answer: {"value": 32.5, "unit": "bar"}
